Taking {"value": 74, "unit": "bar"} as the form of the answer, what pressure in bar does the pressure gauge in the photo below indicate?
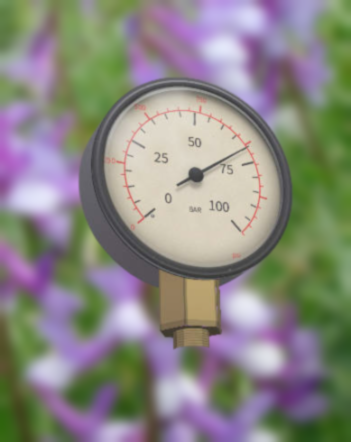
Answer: {"value": 70, "unit": "bar"}
